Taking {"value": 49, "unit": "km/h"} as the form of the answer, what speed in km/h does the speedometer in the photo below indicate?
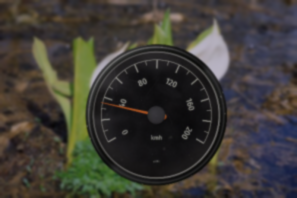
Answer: {"value": 35, "unit": "km/h"}
